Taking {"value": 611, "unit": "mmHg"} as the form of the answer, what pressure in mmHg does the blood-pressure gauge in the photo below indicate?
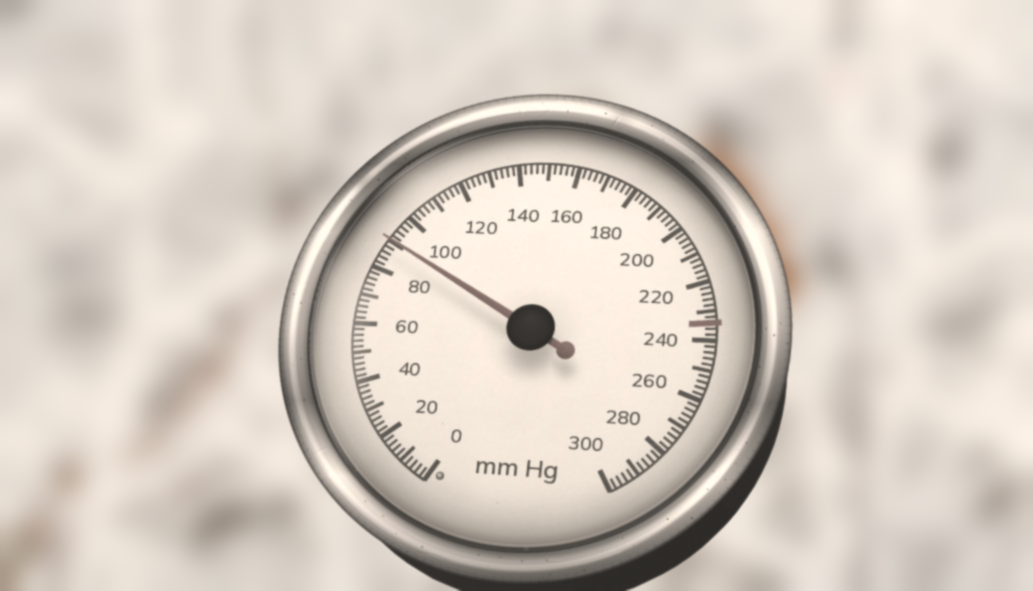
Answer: {"value": 90, "unit": "mmHg"}
